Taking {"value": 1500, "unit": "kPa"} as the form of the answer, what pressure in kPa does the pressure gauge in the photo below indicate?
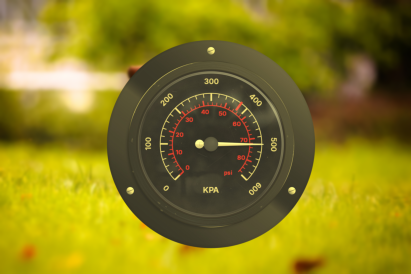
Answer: {"value": 500, "unit": "kPa"}
